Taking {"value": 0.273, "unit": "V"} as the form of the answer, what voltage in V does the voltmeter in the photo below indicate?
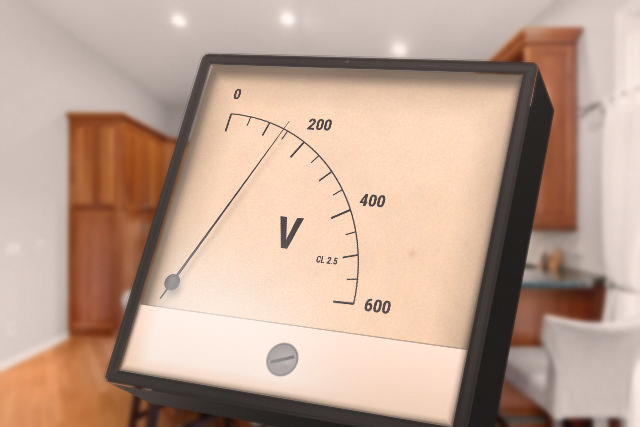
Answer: {"value": 150, "unit": "V"}
